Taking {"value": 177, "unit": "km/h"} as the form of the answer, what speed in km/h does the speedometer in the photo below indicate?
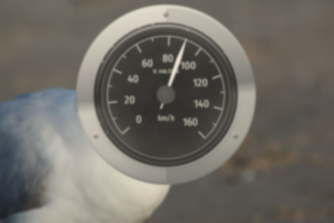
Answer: {"value": 90, "unit": "km/h"}
